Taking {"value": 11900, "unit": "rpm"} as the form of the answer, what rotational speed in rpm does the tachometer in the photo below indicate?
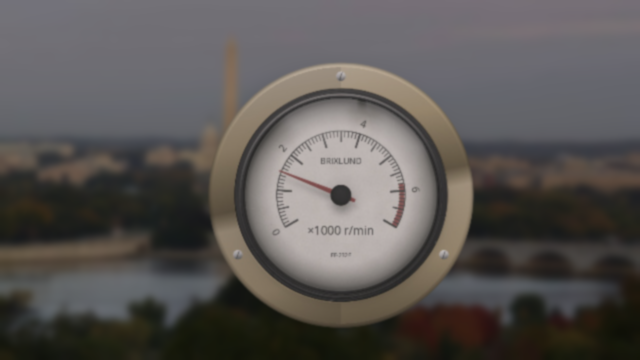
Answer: {"value": 1500, "unit": "rpm"}
